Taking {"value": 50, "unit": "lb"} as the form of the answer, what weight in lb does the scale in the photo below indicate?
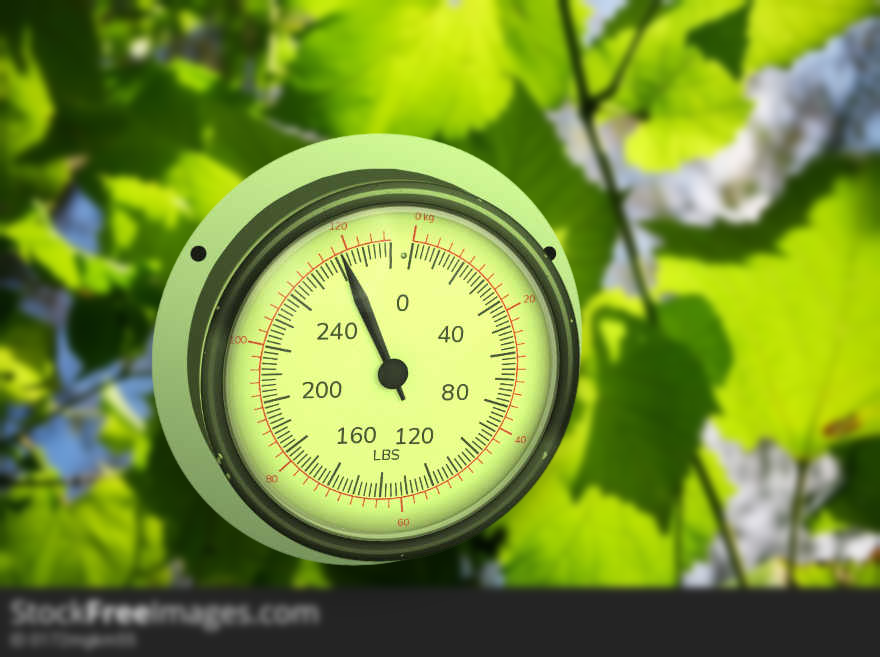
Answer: {"value": 262, "unit": "lb"}
